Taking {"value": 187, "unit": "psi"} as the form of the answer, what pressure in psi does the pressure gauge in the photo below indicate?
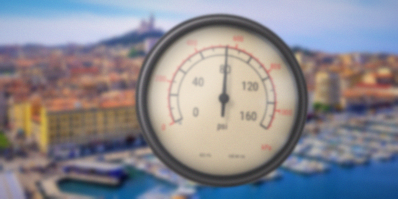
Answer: {"value": 80, "unit": "psi"}
